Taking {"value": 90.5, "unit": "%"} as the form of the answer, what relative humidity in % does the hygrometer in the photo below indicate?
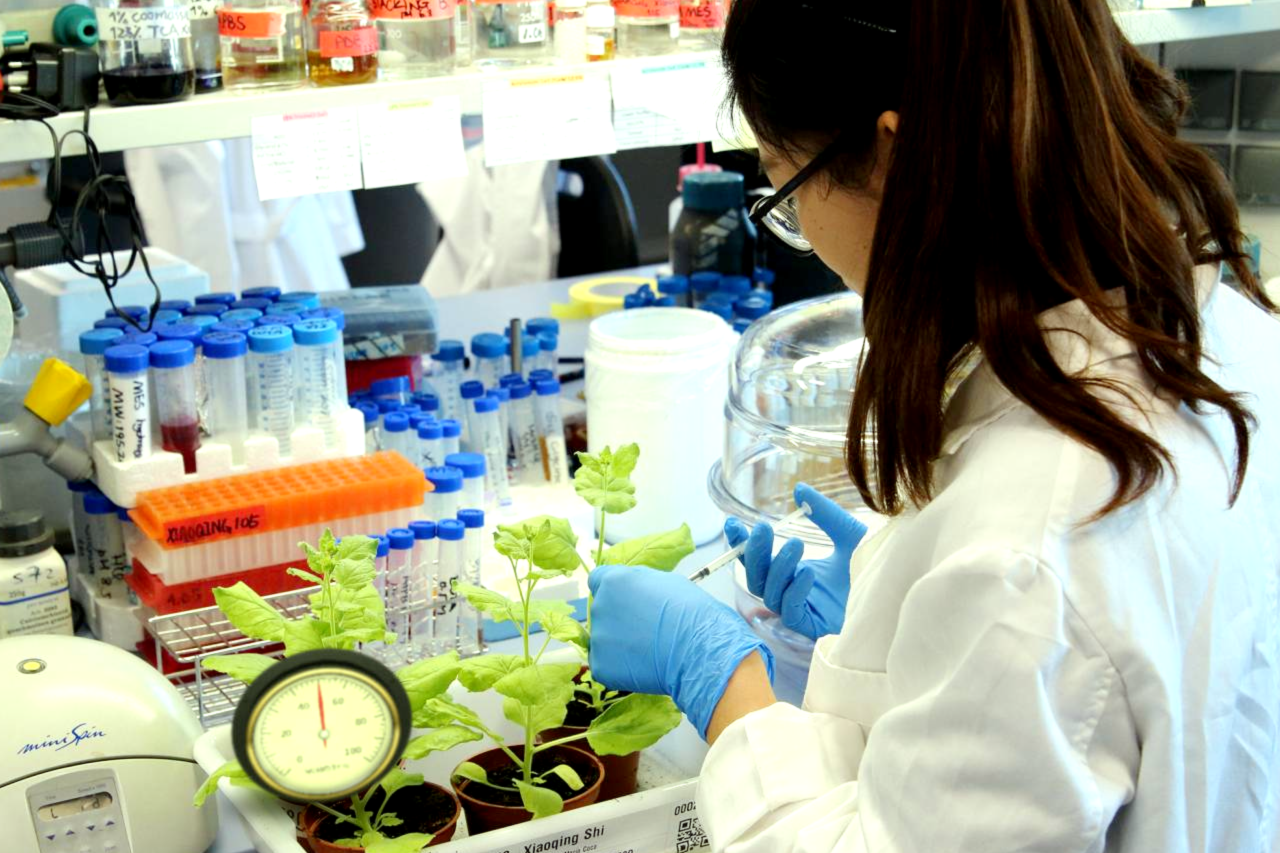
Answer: {"value": 50, "unit": "%"}
